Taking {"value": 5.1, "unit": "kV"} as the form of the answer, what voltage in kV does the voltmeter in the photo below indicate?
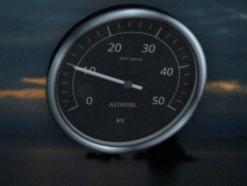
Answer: {"value": 10, "unit": "kV"}
